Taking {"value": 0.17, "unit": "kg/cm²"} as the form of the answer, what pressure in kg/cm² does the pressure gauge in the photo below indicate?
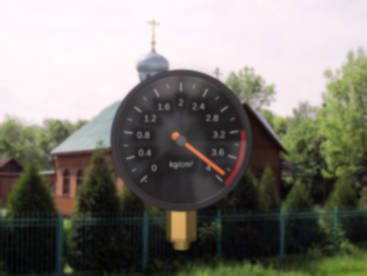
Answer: {"value": 3.9, "unit": "kg/cm²"}
